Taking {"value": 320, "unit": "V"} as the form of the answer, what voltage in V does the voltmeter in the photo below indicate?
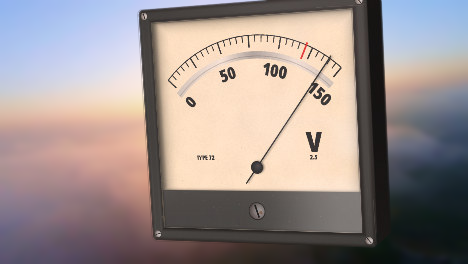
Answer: {"value": 140, "unit": "V"}
